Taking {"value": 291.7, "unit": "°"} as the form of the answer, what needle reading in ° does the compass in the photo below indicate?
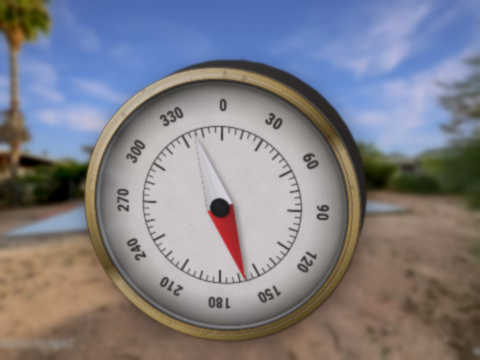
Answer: {"value": 160, "unit": "°"}
